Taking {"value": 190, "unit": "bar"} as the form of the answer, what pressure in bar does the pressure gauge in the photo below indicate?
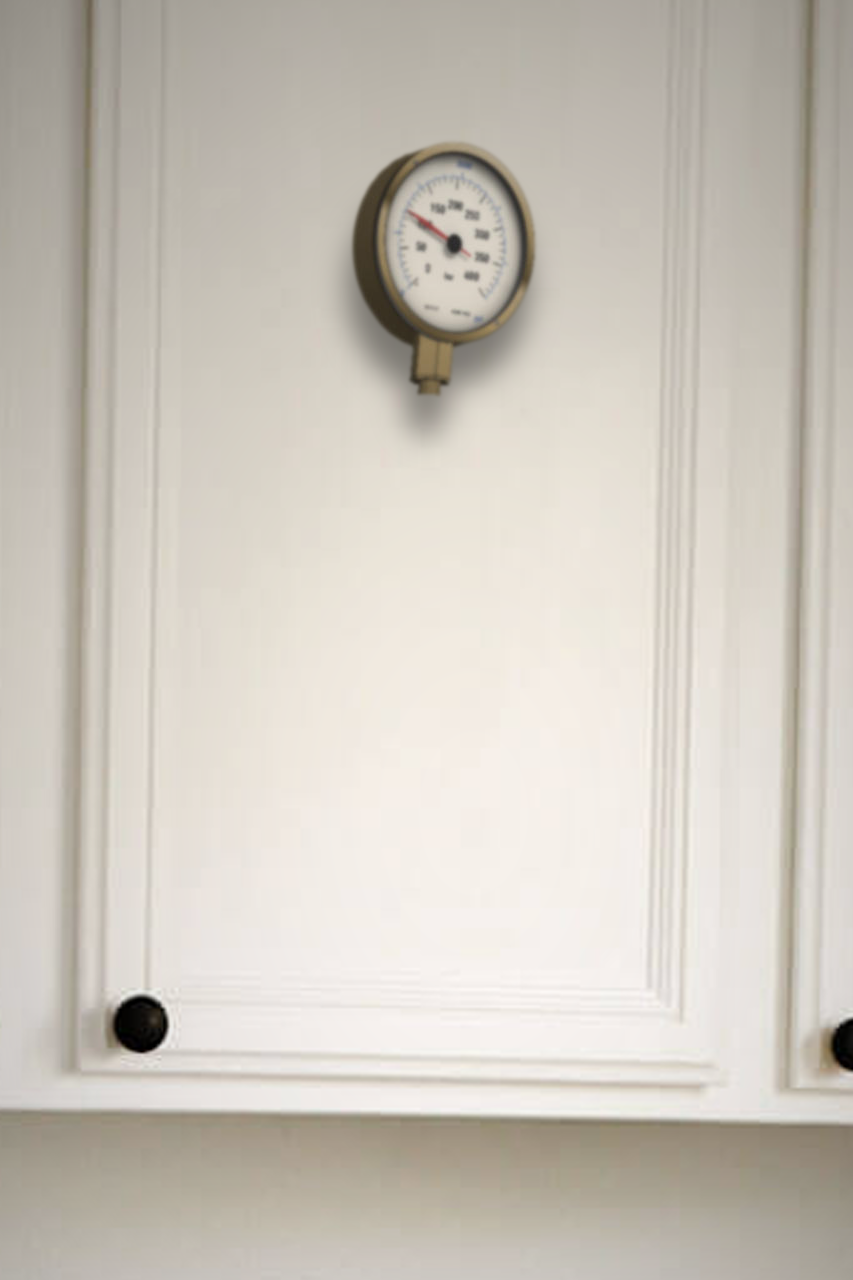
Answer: {"value": 100, "unit": "bar"}
